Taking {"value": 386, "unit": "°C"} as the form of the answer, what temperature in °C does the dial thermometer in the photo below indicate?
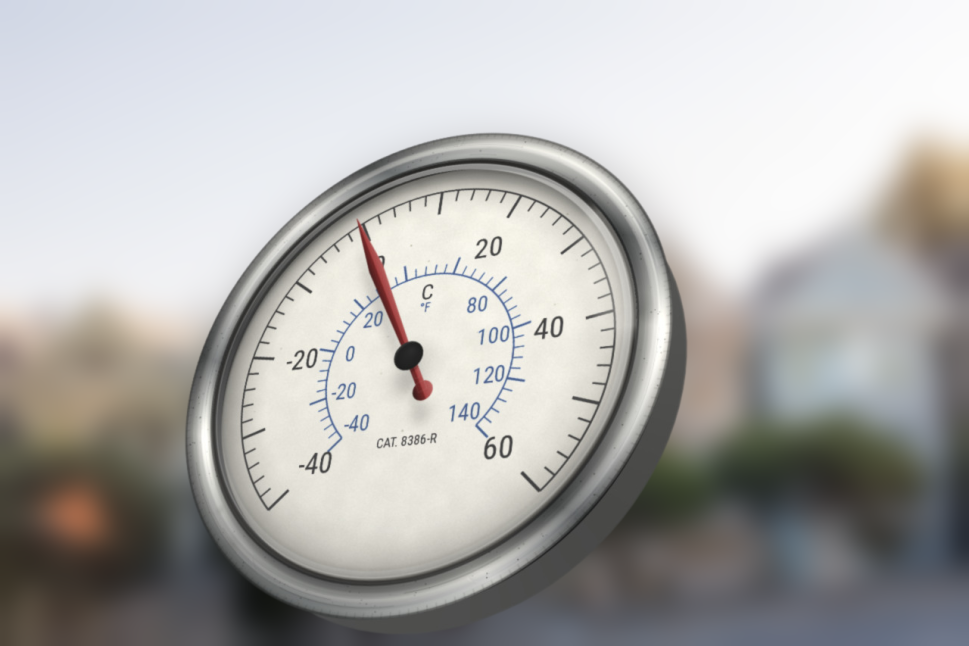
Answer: {"value": 0, "unit": "°C"}
